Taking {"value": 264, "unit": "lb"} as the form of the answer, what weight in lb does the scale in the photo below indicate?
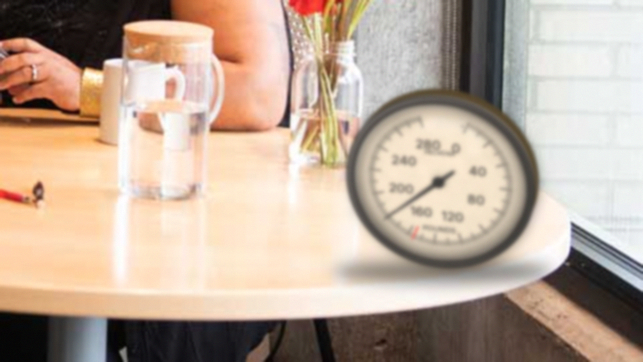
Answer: {"value": 180, "unit": "lb"}
